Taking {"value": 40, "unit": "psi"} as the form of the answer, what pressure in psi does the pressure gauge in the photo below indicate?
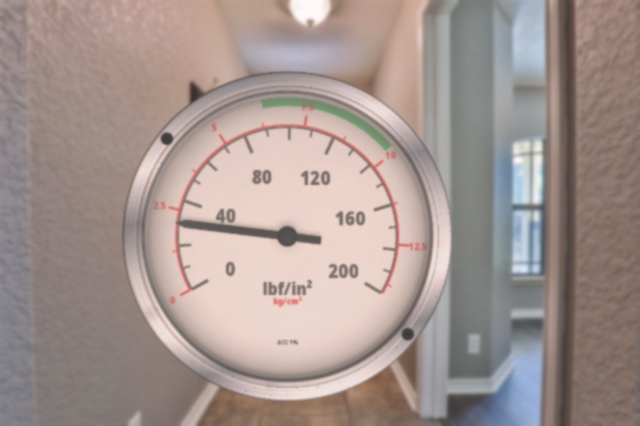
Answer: {"value": 30, "unit": "psi"}
